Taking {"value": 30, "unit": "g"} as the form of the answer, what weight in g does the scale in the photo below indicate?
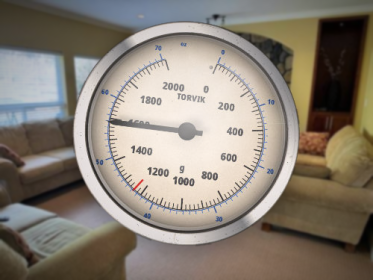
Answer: {"value": 1580, "unit": "g"}
